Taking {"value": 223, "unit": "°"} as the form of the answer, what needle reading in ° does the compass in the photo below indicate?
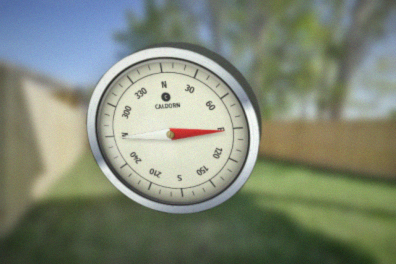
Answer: {"value": 90, "unit": "°"}
